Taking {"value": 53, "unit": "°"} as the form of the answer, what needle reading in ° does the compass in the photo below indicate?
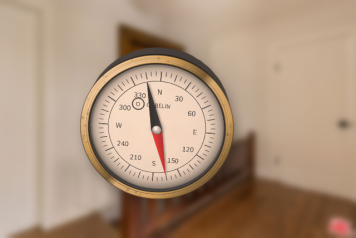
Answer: {"value": 165, "unit": "°"}
